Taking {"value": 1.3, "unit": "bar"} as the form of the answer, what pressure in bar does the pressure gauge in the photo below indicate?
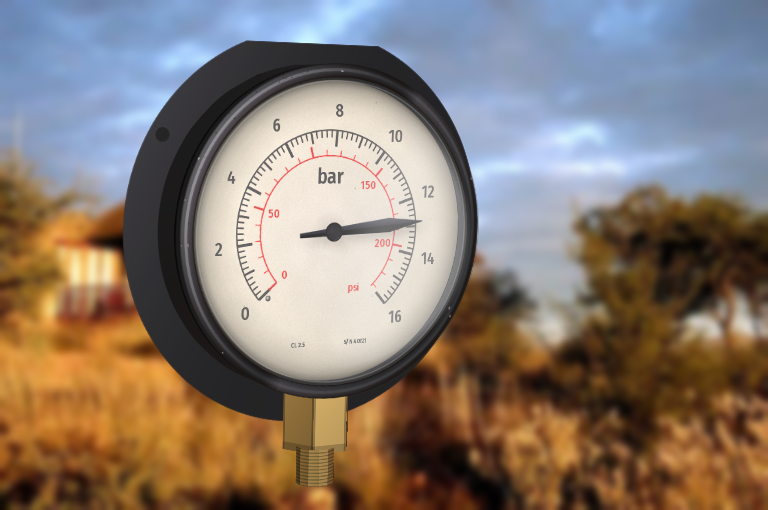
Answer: {"value": 12.8, "unit": "bar"}
